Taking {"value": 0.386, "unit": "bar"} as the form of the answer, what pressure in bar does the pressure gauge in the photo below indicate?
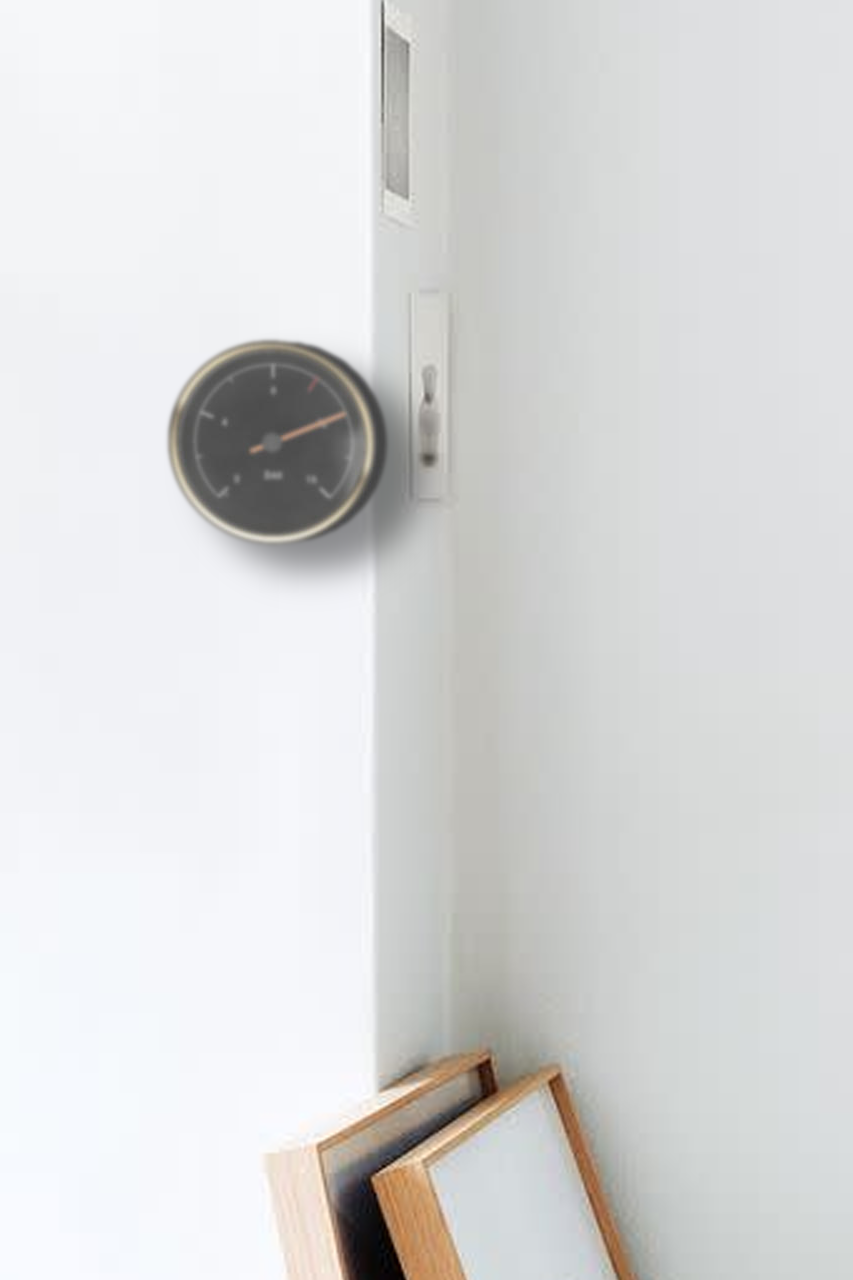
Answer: {"value": 12, "unit": "bar"}
